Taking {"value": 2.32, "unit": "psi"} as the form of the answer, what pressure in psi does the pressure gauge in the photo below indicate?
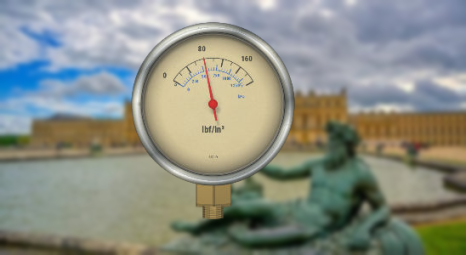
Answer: {"value": 80, "unit": "psi"}
